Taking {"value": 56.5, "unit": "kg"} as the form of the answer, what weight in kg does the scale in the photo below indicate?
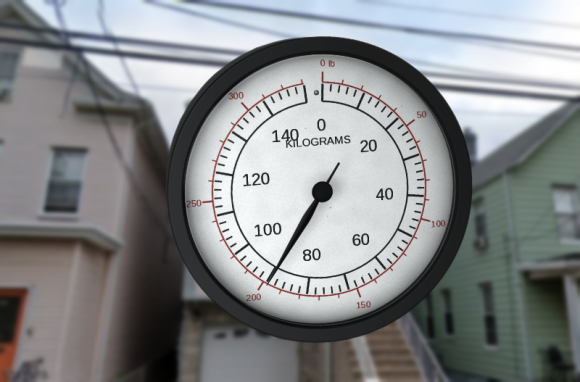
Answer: {"value": 90, "unit": "kg"}
